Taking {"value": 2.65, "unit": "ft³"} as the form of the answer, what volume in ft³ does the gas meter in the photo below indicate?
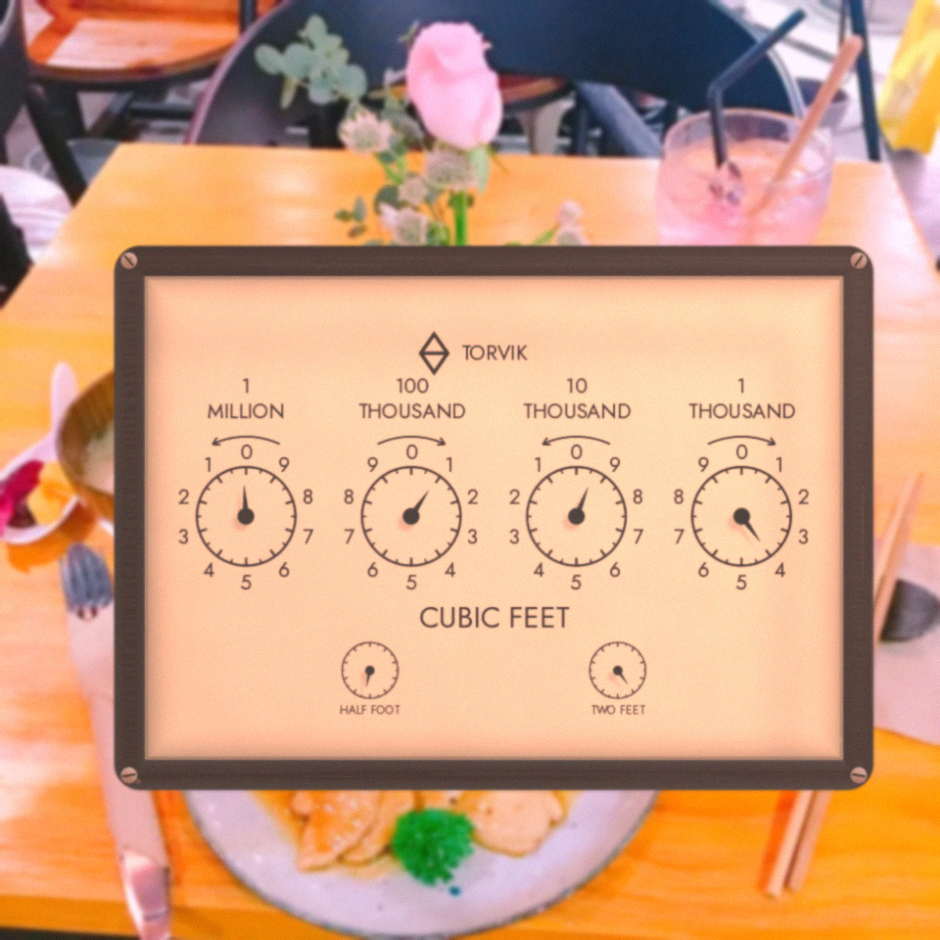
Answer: {"value": 9400, "unit": "ft³"}
